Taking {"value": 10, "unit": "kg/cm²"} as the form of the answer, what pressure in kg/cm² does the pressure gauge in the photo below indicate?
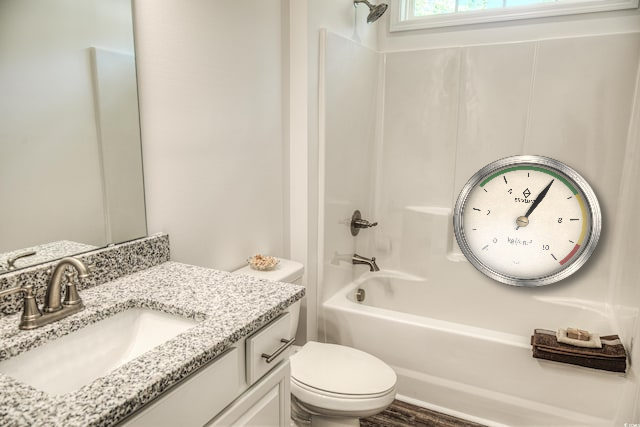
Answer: {"value": 6, "unit": "kg/cm²"}
